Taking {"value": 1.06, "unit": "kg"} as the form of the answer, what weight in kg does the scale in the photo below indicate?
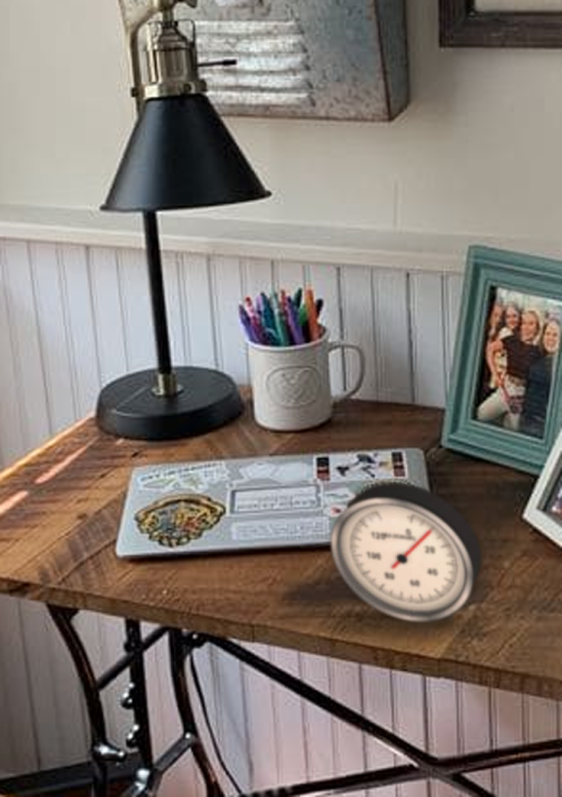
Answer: {"value": 10, "unit": "kg"}
